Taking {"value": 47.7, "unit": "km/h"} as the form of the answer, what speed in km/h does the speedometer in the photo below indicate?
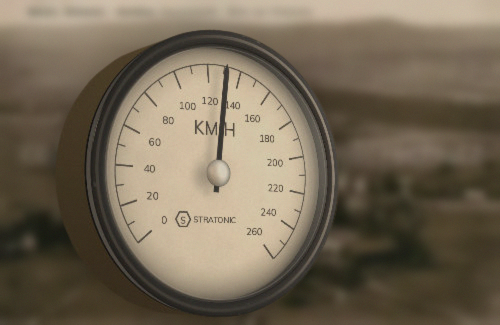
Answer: {"value": 130, "unit": "km/h"}
